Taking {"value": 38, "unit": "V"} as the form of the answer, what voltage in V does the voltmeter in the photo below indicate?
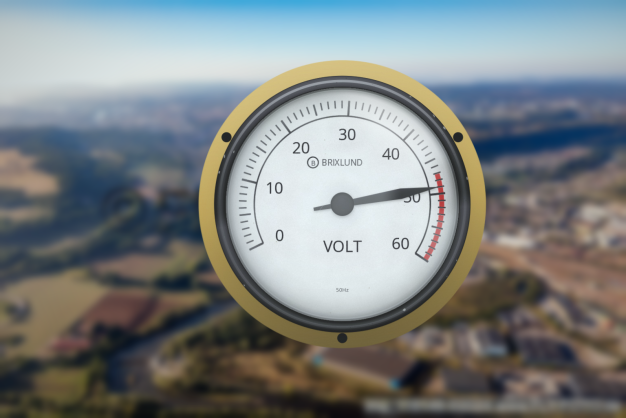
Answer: {"value": 49, "unit": "V"}
